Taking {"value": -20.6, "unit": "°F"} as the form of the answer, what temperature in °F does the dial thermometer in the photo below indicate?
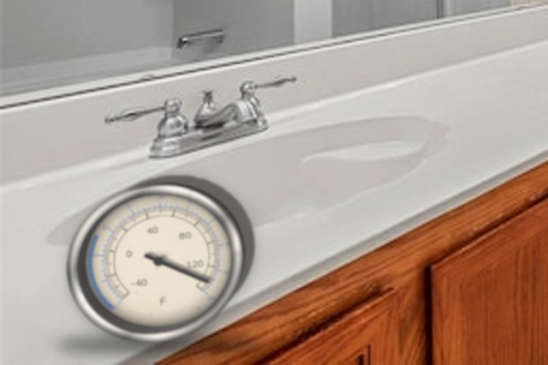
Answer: {"value": 130, "unit": "°F"}
